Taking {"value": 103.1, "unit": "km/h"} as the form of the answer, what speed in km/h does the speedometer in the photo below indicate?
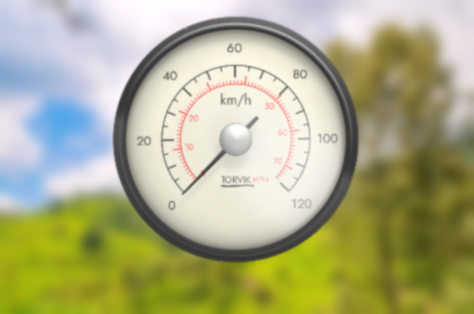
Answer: {"value": 0, "unit": "km/h"}
